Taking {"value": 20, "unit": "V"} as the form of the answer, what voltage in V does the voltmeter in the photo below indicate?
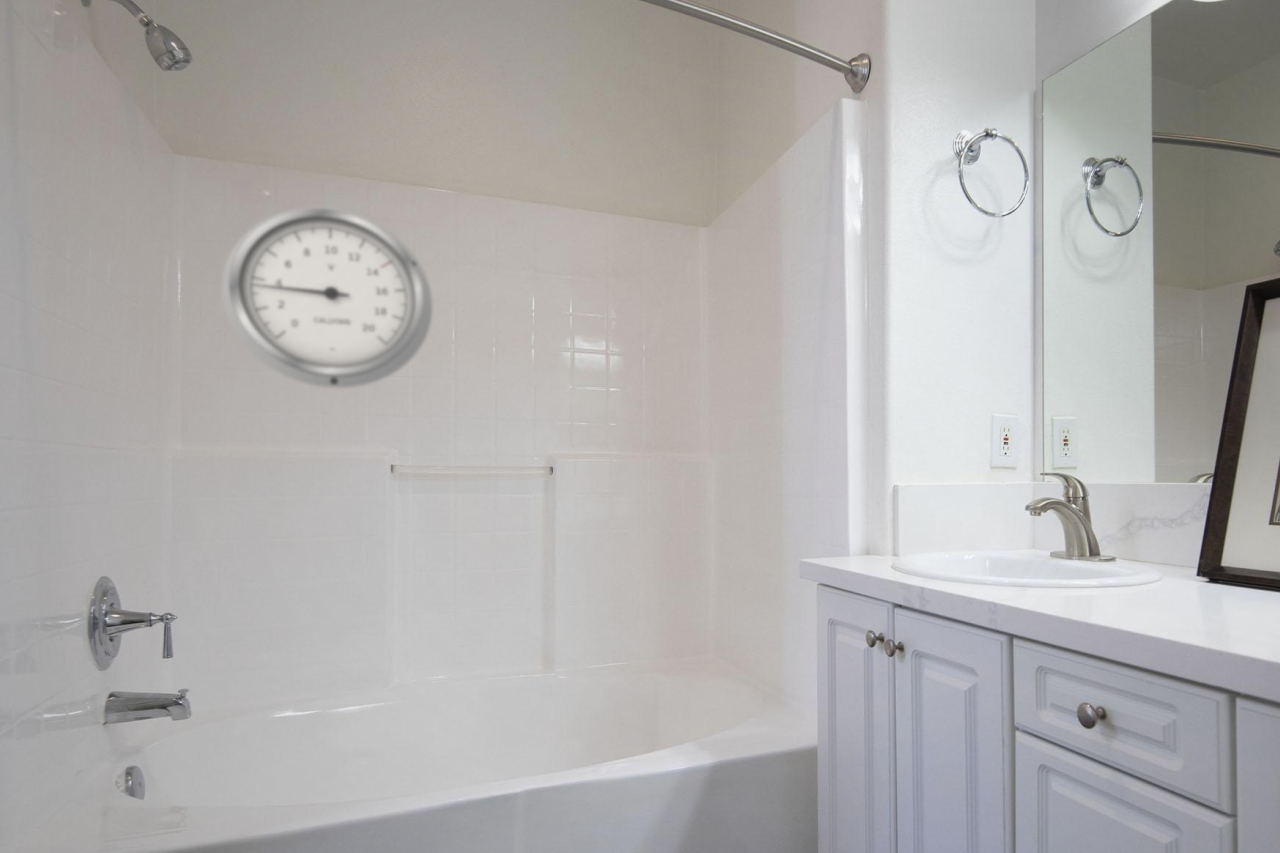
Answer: {"value": 3.5, "unit": "V"}
